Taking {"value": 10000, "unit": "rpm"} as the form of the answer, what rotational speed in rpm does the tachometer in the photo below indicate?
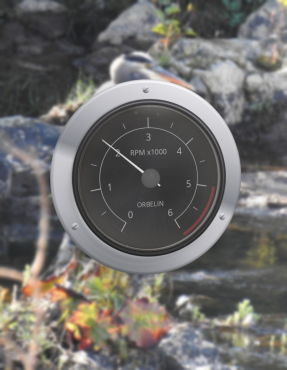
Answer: {"value": 2000, "unit": "rpm"}
